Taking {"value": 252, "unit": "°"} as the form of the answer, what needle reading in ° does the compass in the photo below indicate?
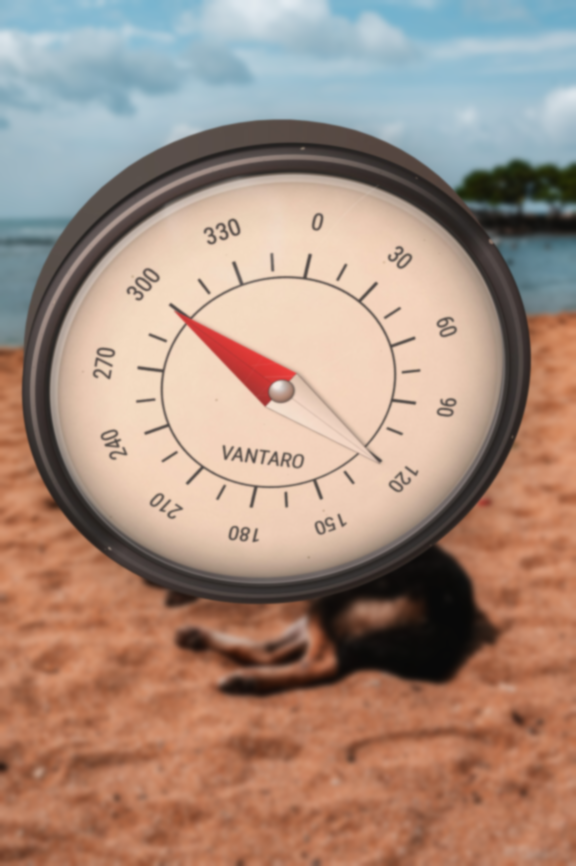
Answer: {"value": 300, "unit": "°"}
